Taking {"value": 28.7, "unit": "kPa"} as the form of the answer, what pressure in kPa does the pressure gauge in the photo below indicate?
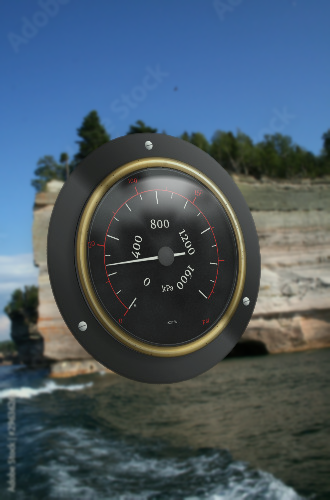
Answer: {"value": 250, "unit": "kPa"}
